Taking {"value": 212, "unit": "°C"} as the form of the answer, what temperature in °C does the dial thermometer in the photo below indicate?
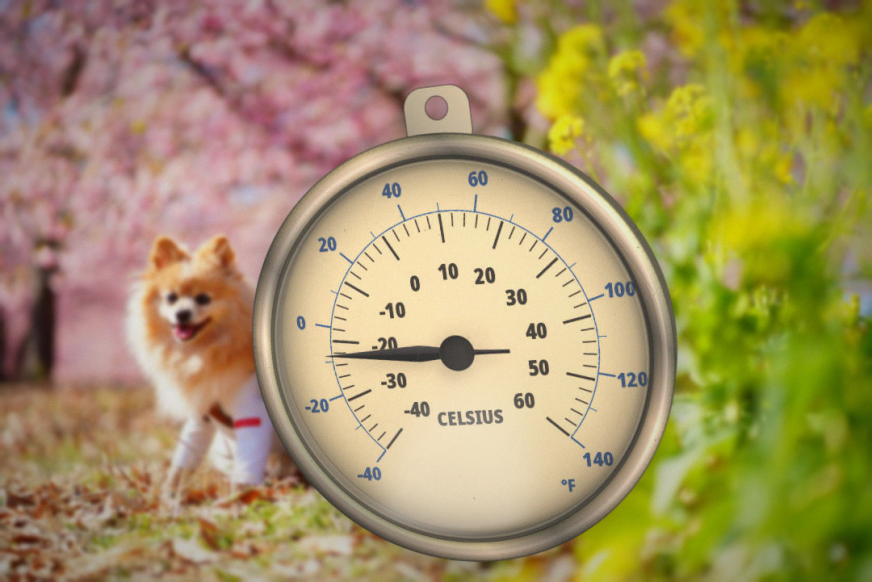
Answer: {"value": -22, "unit": "°C"}
